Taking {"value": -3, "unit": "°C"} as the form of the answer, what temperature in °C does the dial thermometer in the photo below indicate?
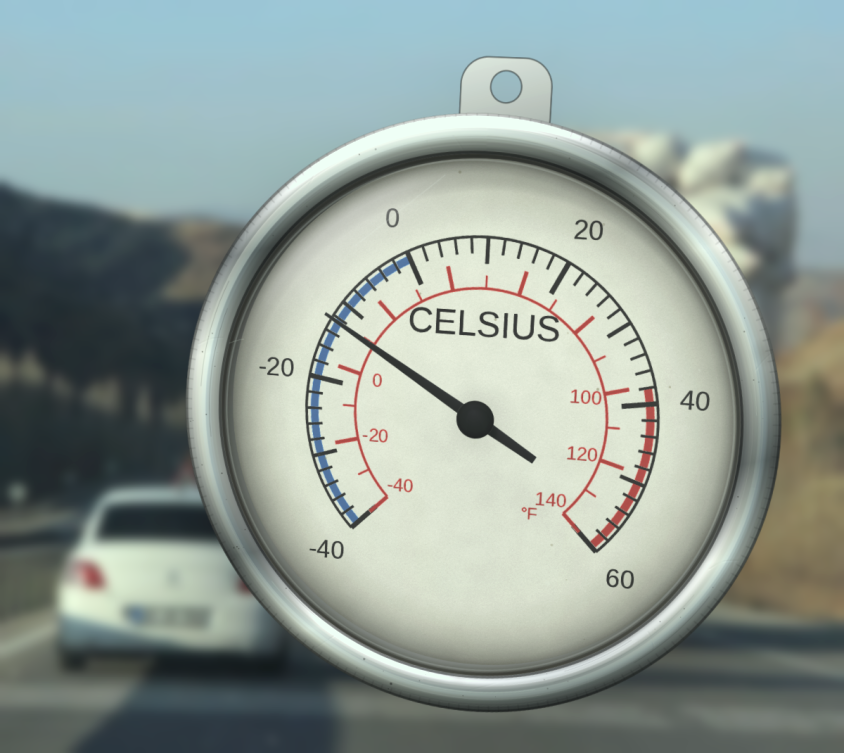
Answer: {"value": -12, "unit": "°C"}
